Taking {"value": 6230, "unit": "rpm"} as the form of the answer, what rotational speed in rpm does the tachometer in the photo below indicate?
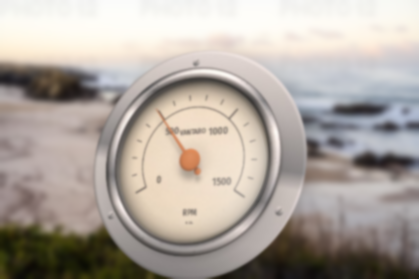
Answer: {"value": 500, "unit": "rpm"}
